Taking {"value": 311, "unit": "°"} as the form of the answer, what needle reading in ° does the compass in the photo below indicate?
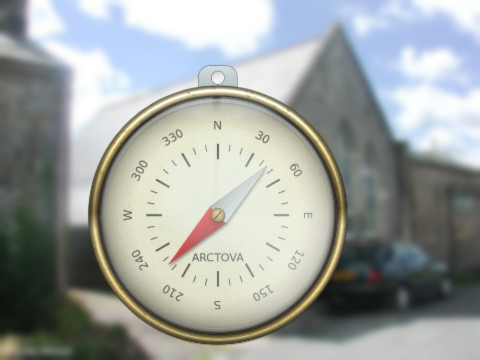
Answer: {"value": 225, "unit": "°"}
